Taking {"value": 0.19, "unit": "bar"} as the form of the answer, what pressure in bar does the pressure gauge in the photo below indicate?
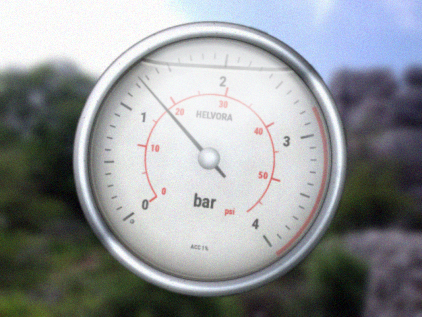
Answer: {"value": 1.25, "unit": "bar"}
